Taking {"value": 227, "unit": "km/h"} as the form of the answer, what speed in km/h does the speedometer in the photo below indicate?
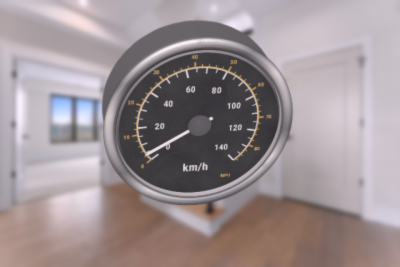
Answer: {"value": 5, "unit": "km/h"}
